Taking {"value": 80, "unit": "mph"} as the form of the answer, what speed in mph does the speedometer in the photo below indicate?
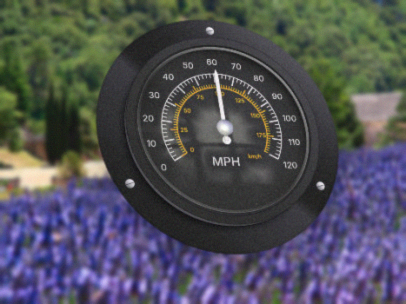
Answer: {"value": 60, "unit": "mph"}
